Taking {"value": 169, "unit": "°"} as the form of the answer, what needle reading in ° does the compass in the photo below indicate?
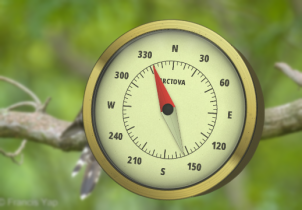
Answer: {"value": 335, "unit": "°"}
